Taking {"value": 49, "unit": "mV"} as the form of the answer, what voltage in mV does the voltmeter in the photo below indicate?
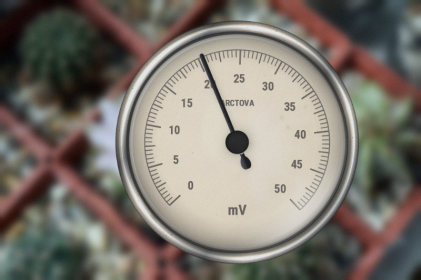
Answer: {"value": 20.5, "unit": "mV"}
